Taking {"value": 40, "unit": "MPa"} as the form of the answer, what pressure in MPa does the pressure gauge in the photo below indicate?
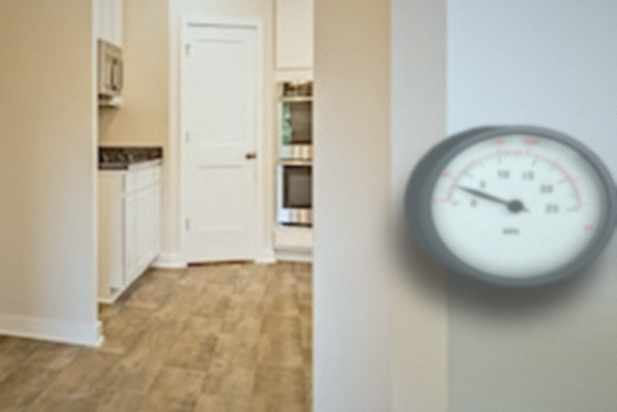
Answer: {"value": 2.5, "unit": "MPa"}
